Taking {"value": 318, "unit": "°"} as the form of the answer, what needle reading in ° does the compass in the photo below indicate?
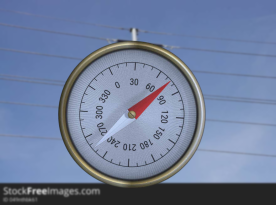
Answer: {"value": 75, "unit": "°"}
